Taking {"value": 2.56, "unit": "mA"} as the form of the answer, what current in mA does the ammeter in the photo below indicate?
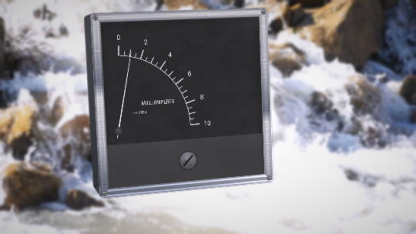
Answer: {"value": 1, "unit": "mA"}
